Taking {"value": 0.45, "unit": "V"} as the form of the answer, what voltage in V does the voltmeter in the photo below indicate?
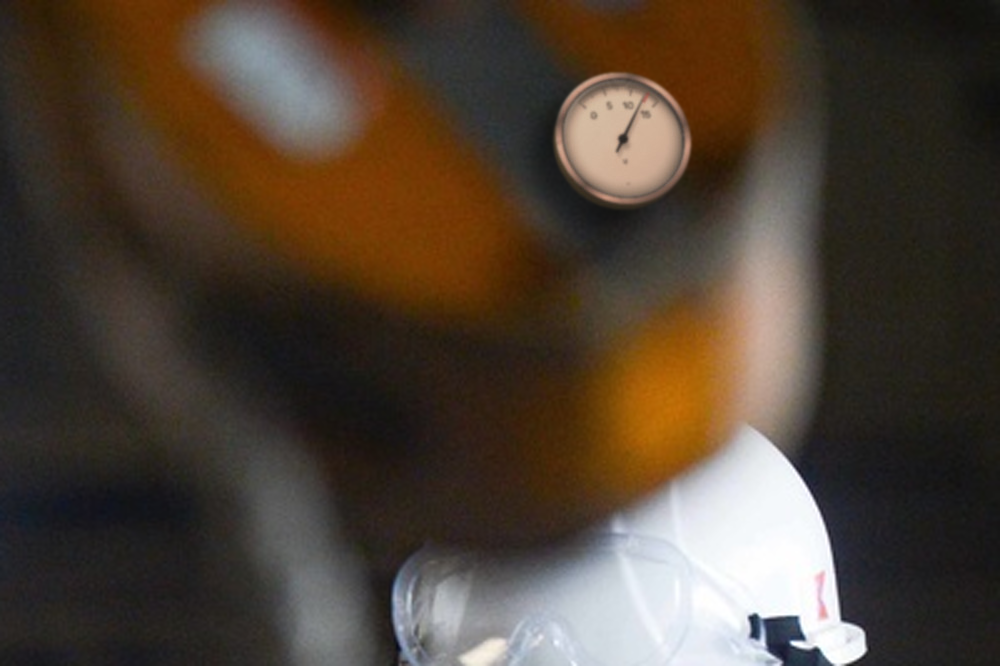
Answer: {"value": 12.5, "unit": "V"}
